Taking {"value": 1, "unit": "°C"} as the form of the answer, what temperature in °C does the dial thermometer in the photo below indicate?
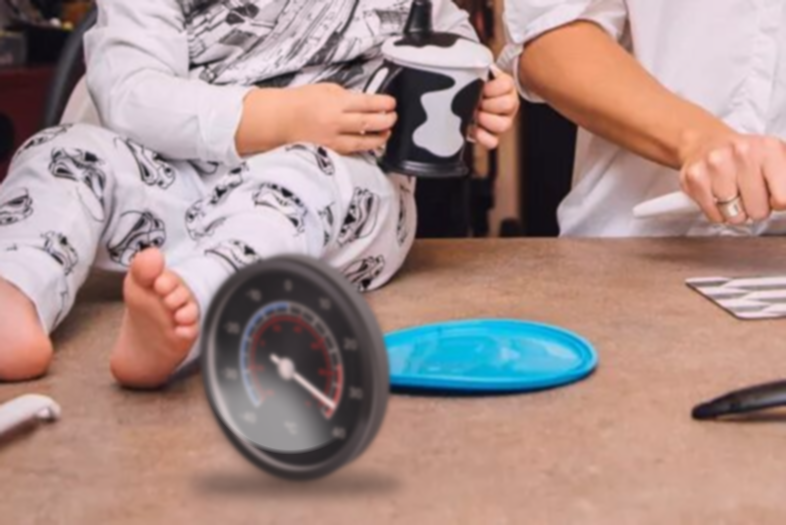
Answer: {"value": 35, "unit": "°C"}
